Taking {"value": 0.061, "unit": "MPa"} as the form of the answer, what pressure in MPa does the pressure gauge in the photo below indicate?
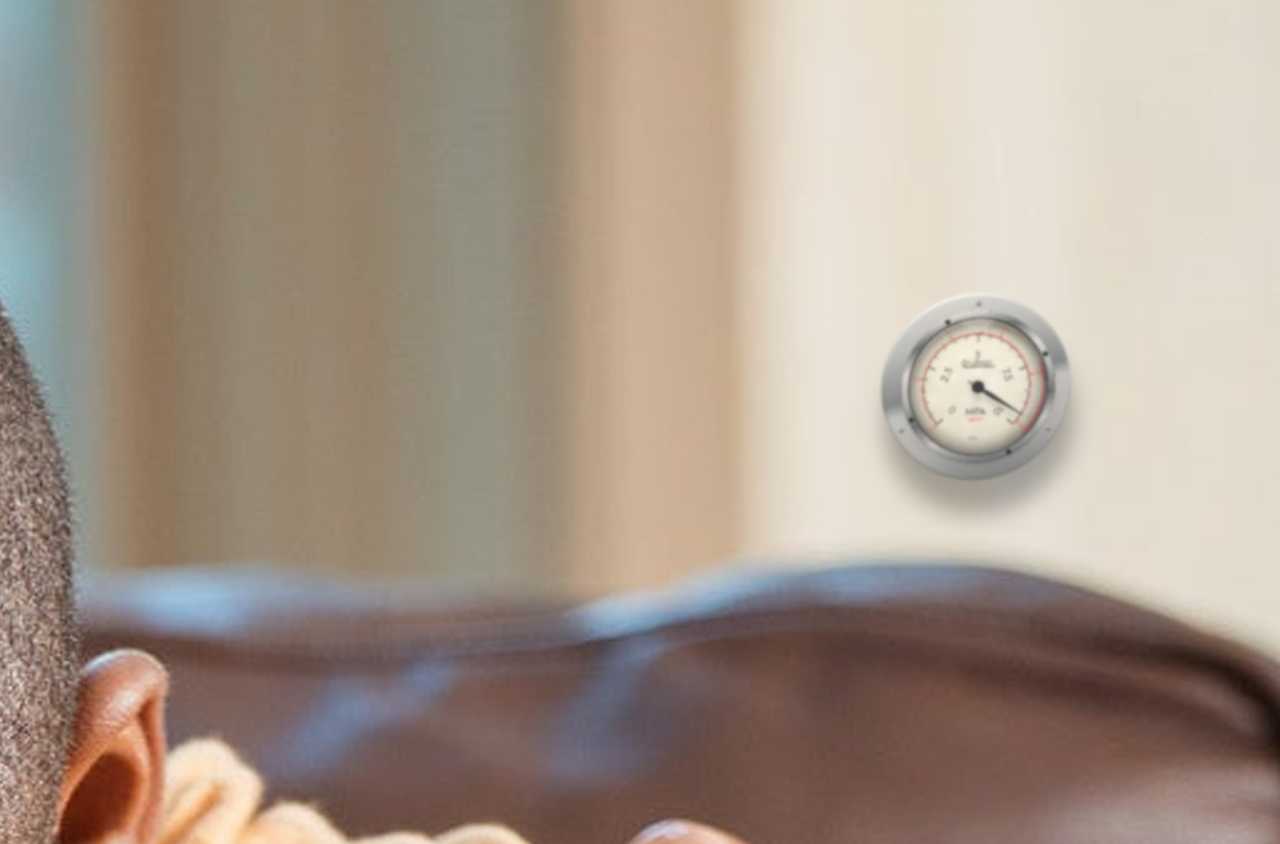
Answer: {"value": 9.5, "unit": "MPa"}
